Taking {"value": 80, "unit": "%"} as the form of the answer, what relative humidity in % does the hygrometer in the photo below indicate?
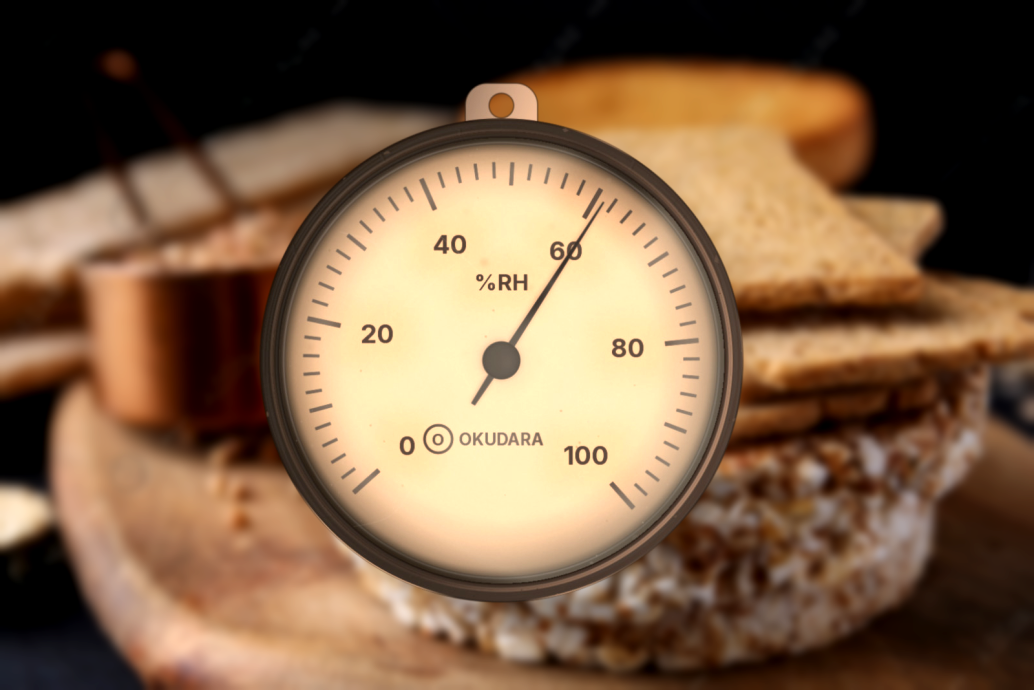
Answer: {"value": 61, "unit": "%"}
